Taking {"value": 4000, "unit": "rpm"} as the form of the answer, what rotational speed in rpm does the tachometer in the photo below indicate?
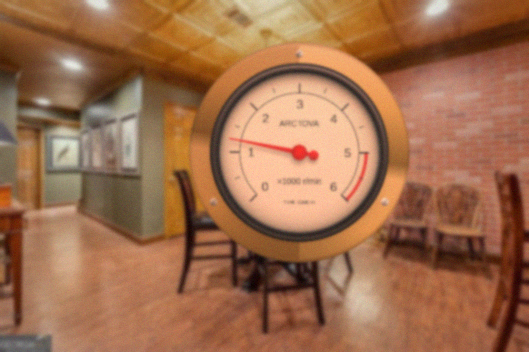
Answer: {"value": 1250, "unit": "rpm"}
